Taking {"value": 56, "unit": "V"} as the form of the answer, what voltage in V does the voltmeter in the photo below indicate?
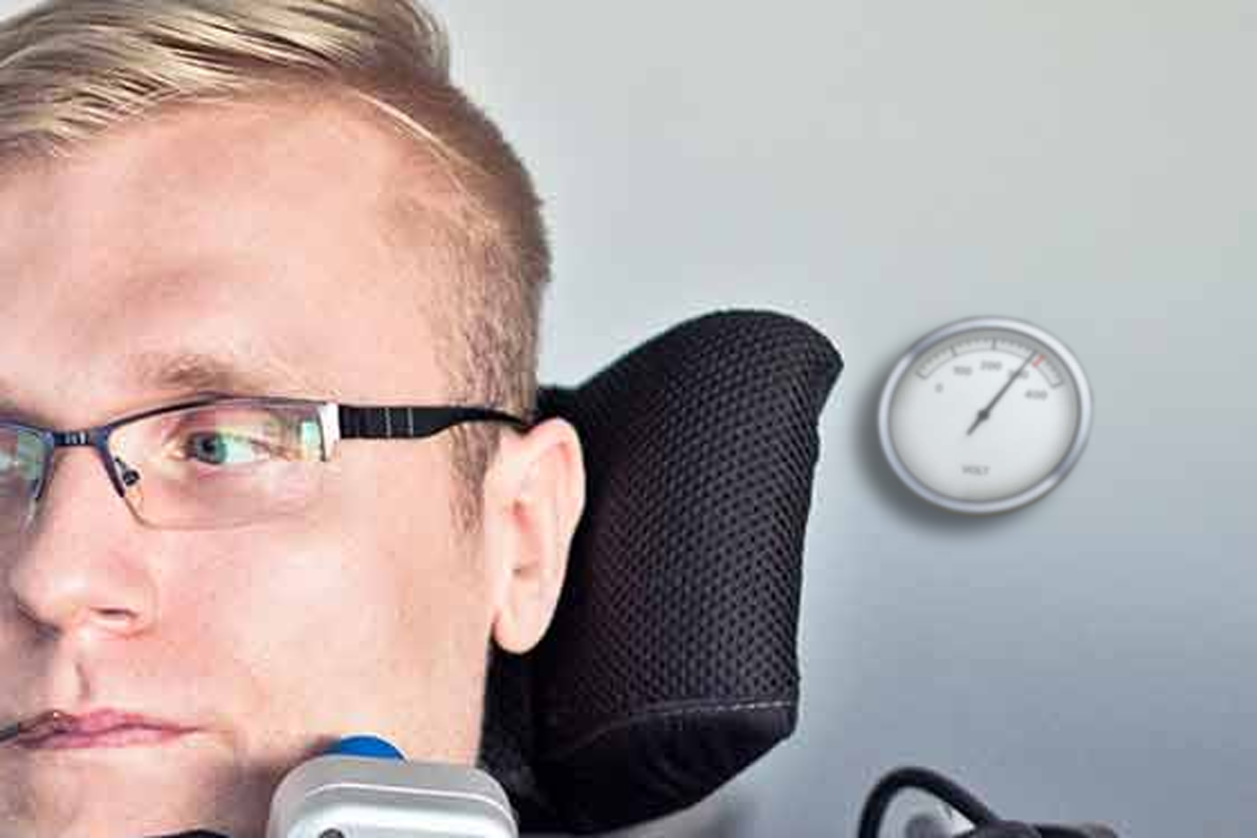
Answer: {"value": 300, "unit": "V"}
